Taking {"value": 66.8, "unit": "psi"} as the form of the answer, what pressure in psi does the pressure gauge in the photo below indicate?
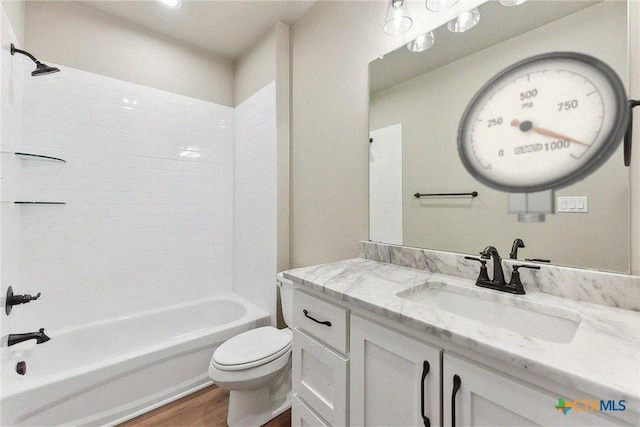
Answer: {"value": 950, "unit": "psi"}
